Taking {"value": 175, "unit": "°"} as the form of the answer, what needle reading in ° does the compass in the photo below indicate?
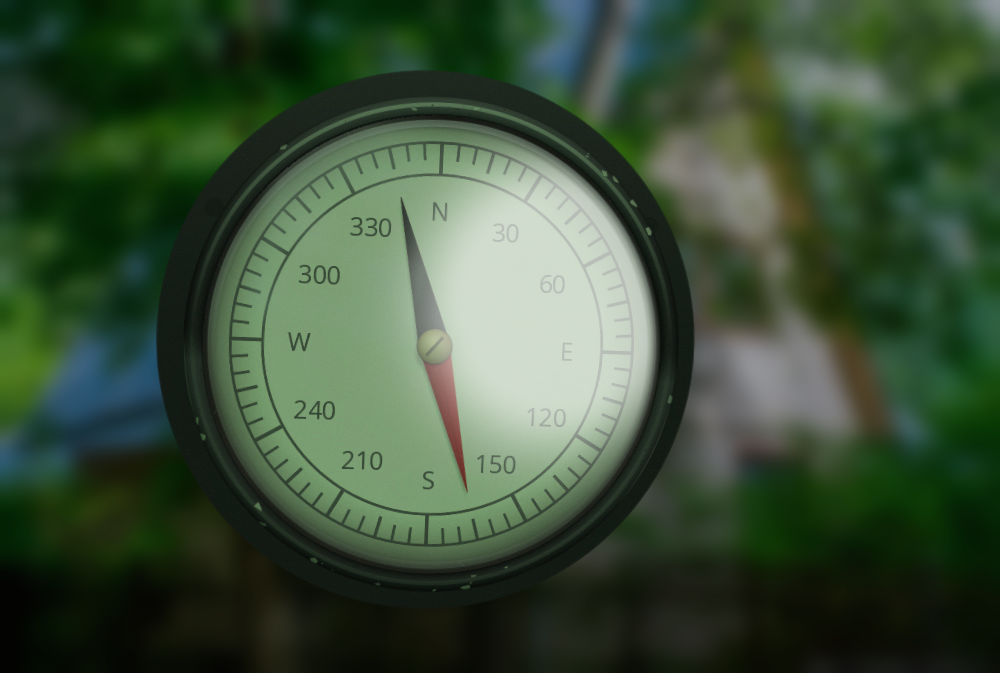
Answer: {"value": 165, "unit": "°"}
